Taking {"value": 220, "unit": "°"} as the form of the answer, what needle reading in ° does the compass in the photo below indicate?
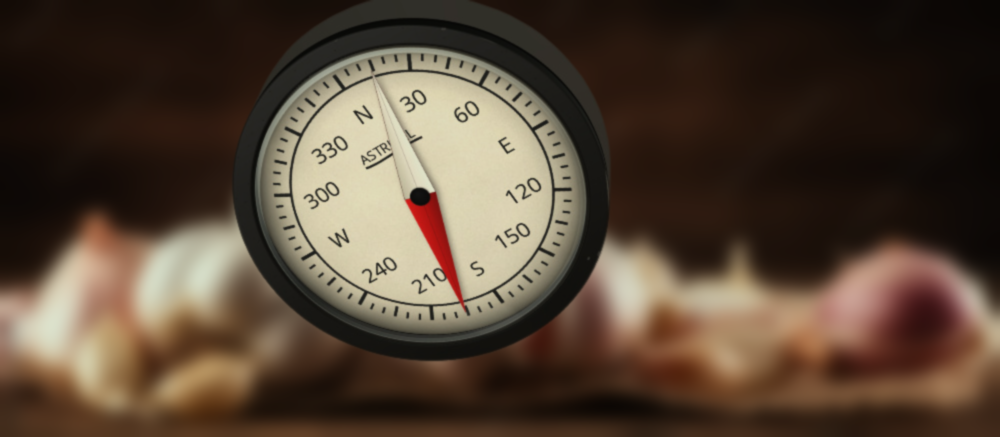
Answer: {"value": 195, "unit": "°"}
